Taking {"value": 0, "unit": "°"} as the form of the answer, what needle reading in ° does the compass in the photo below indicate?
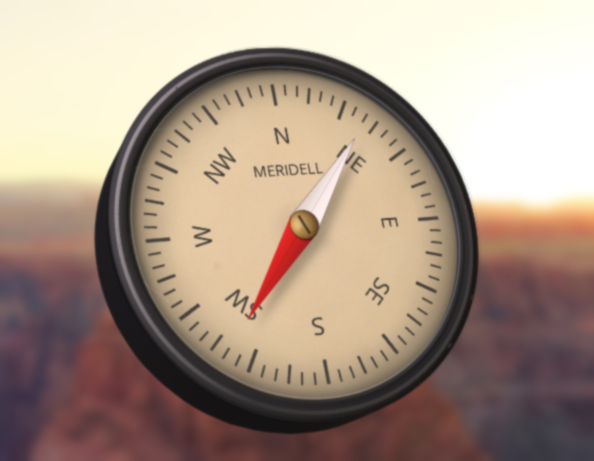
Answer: {"value": 220, "unit": "°"}
